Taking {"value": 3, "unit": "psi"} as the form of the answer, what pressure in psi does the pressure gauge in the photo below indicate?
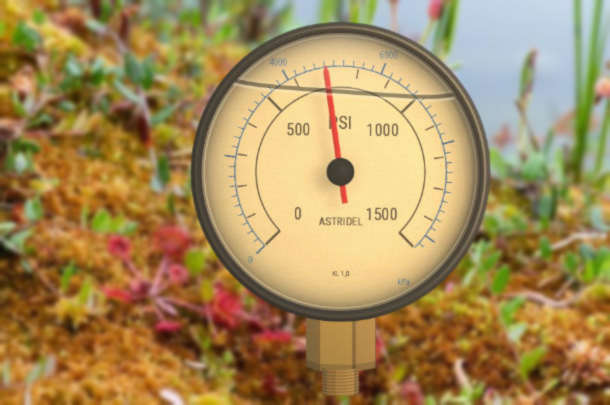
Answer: {"value": 700, "unit": "psi"}
